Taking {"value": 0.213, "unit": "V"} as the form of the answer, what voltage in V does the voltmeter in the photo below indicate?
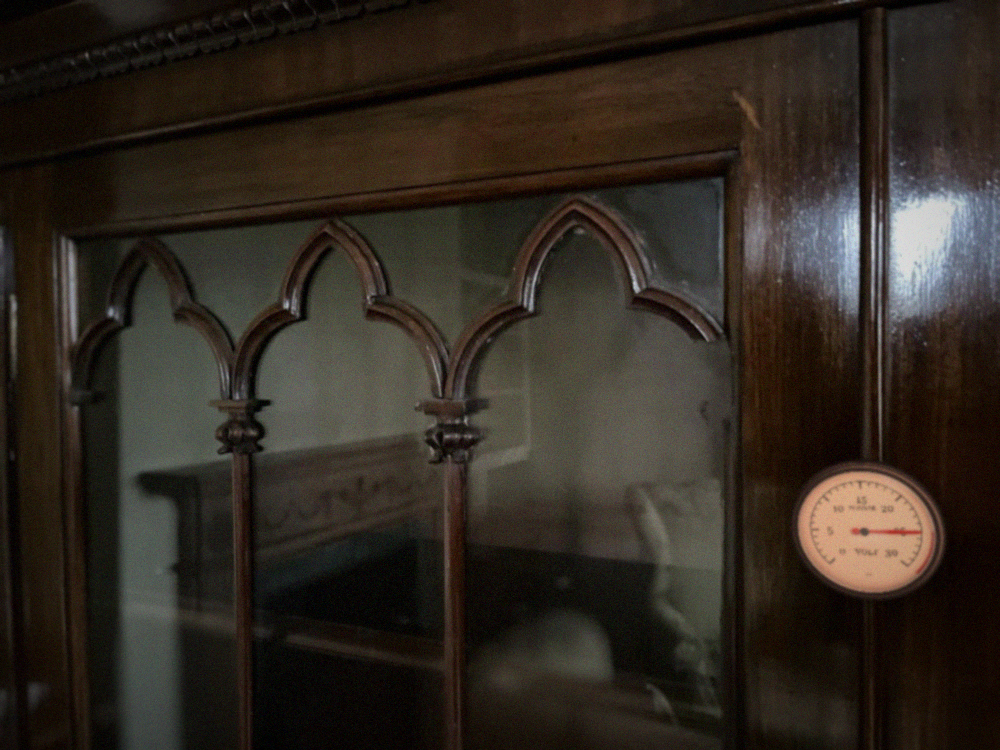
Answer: {"value": 25, "unit": "V"}
